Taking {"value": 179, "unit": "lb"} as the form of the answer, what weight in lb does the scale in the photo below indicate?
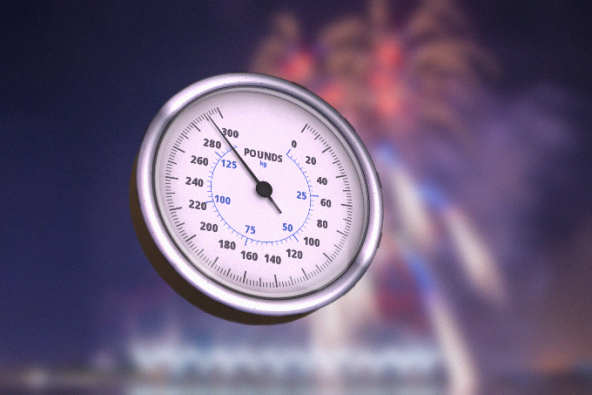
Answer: {"value": 290, "unit": "lb"}
